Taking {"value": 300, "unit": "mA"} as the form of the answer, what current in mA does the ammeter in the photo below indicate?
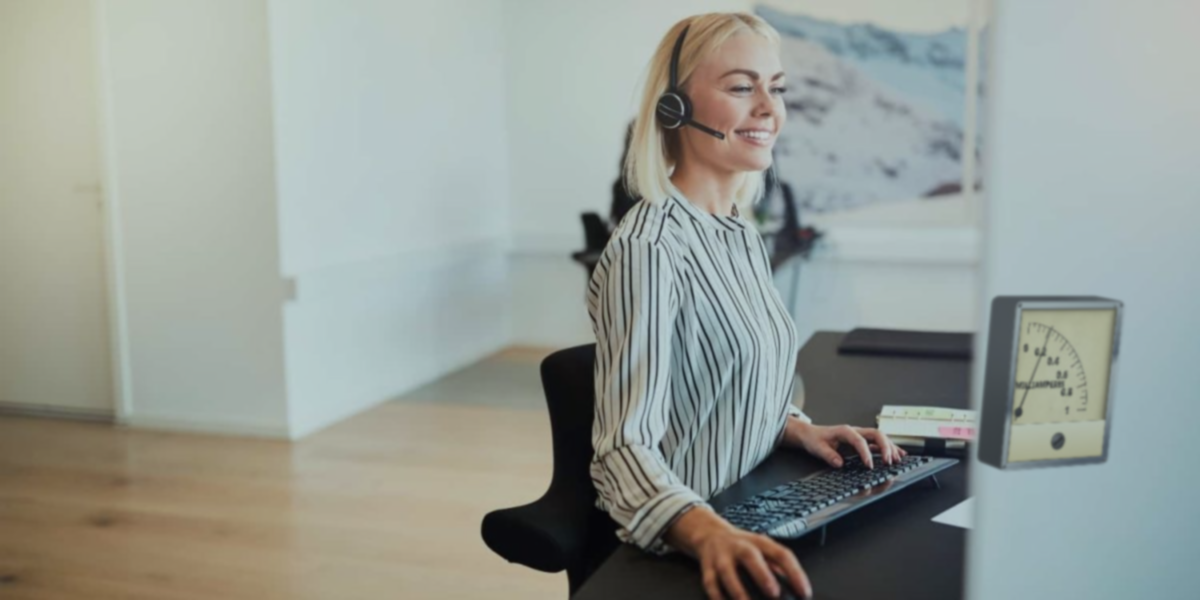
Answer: {"value": 0.2, "unit": "mA"}
